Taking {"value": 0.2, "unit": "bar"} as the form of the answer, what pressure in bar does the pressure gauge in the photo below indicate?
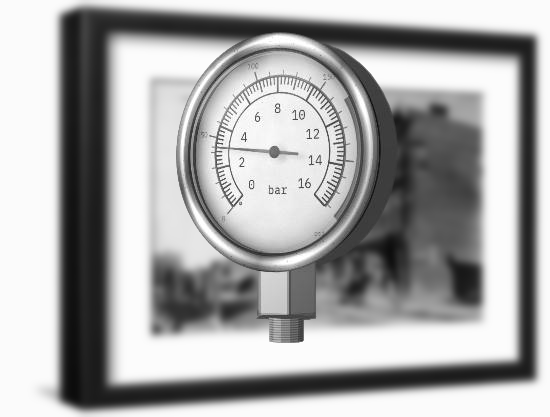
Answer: {"value": 3, "unit": "bar"}
